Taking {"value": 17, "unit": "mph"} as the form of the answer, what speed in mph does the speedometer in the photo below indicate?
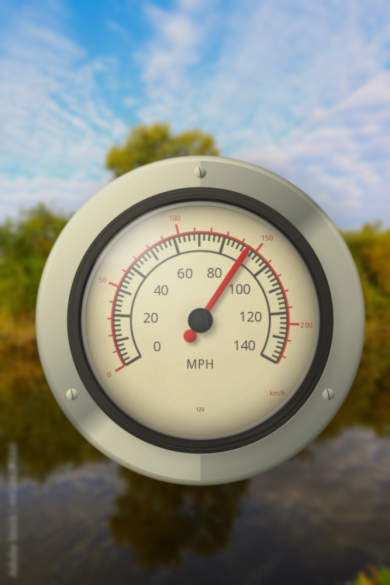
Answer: {"value": 90, "unit": "mph"}
